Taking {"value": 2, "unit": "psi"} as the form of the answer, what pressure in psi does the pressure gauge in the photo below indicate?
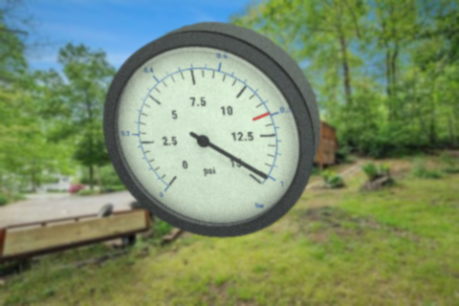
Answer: {"value": 14.5, "unit": "psi"}
